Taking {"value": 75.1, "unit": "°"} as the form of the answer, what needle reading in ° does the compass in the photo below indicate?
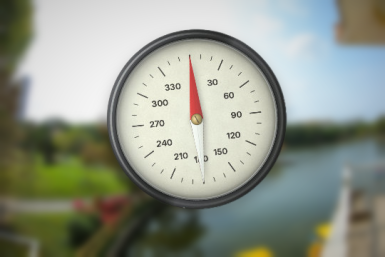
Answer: {"value": 0, "unit": "°"}
